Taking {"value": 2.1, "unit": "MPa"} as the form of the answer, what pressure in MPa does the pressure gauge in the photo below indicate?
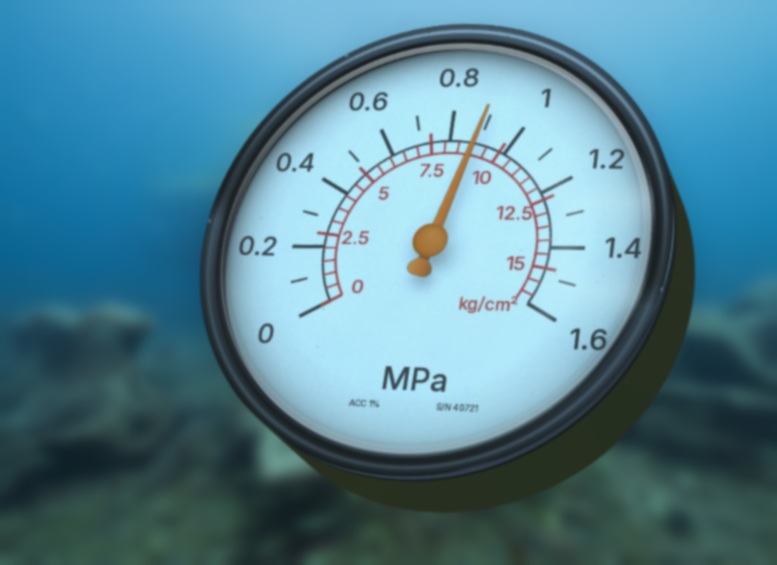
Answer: {"value": 0.9, "unit": "MPa"}
